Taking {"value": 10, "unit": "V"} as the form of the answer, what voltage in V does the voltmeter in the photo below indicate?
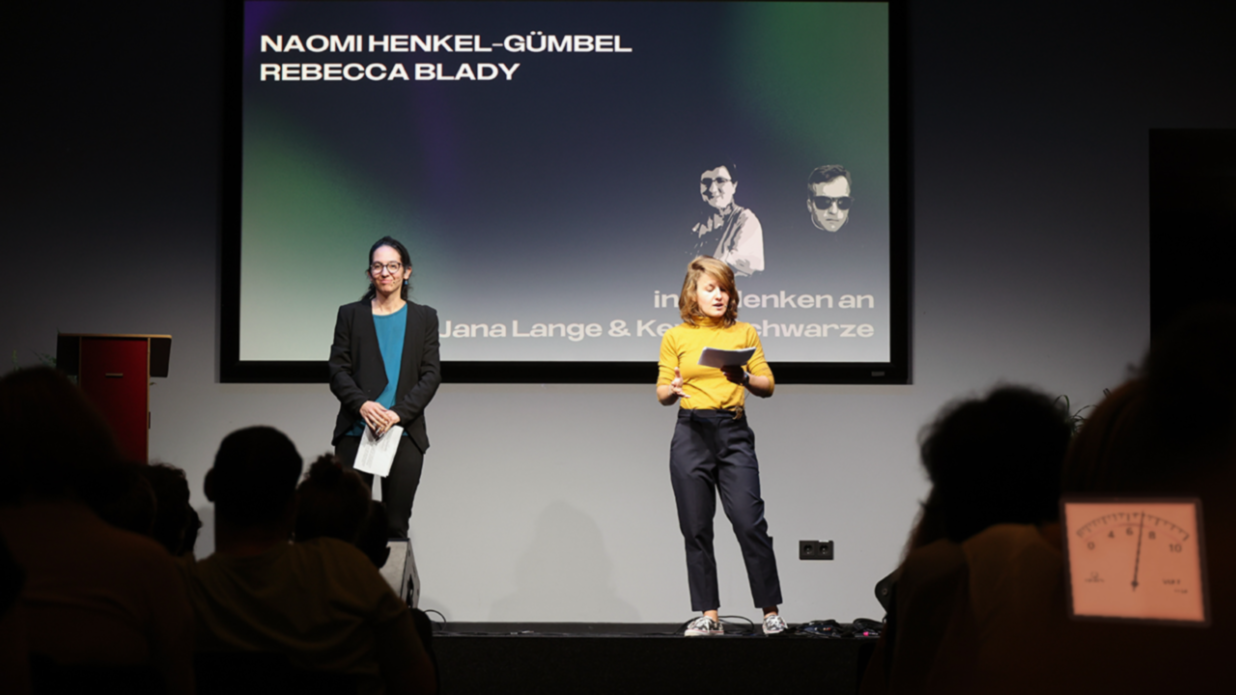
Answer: {"value": 7, "unit": "V"}
